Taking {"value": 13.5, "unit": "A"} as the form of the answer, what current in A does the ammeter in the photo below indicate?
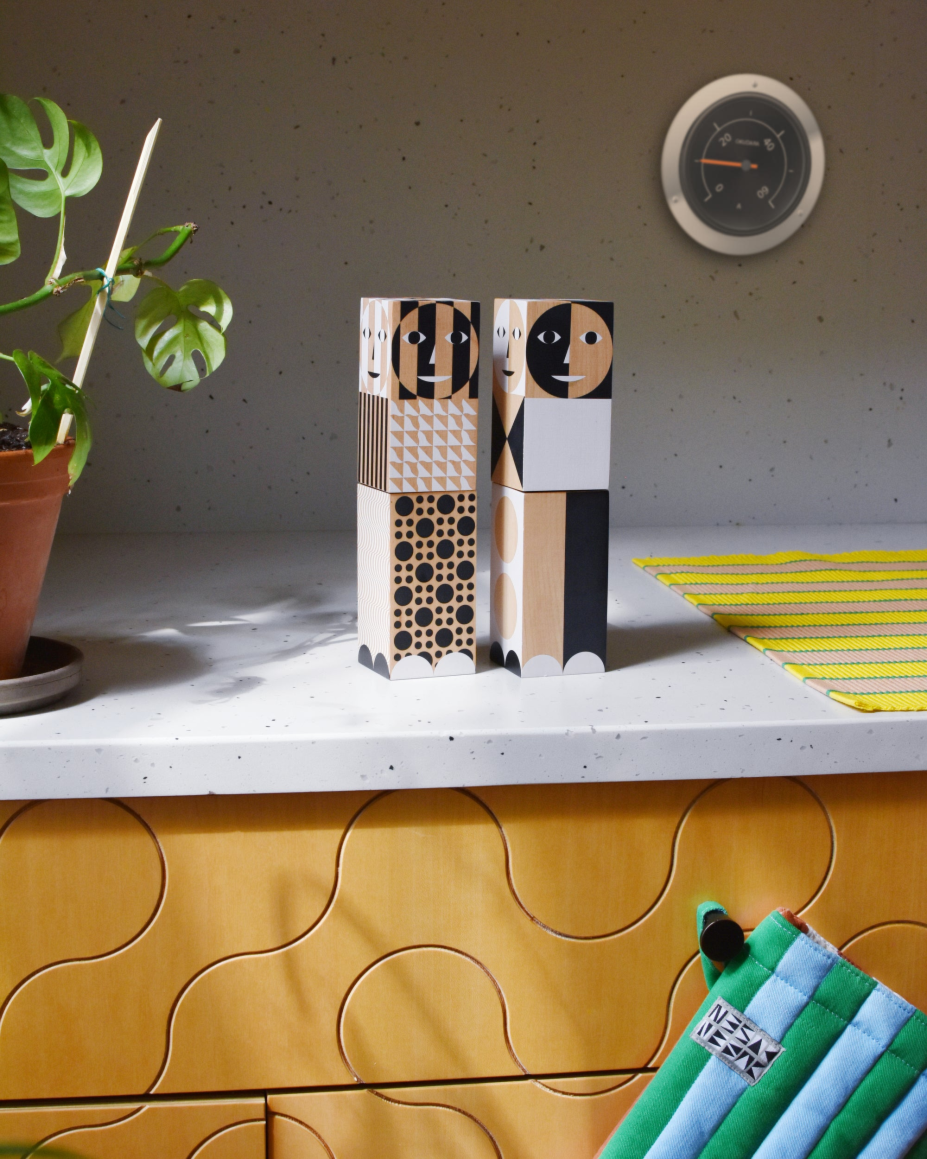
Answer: {"value": 10, "unit": "A"}
